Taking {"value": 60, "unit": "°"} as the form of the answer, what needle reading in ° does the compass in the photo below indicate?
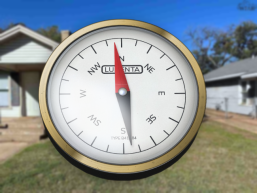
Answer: {"value": 352.5, "unit": "°"}
